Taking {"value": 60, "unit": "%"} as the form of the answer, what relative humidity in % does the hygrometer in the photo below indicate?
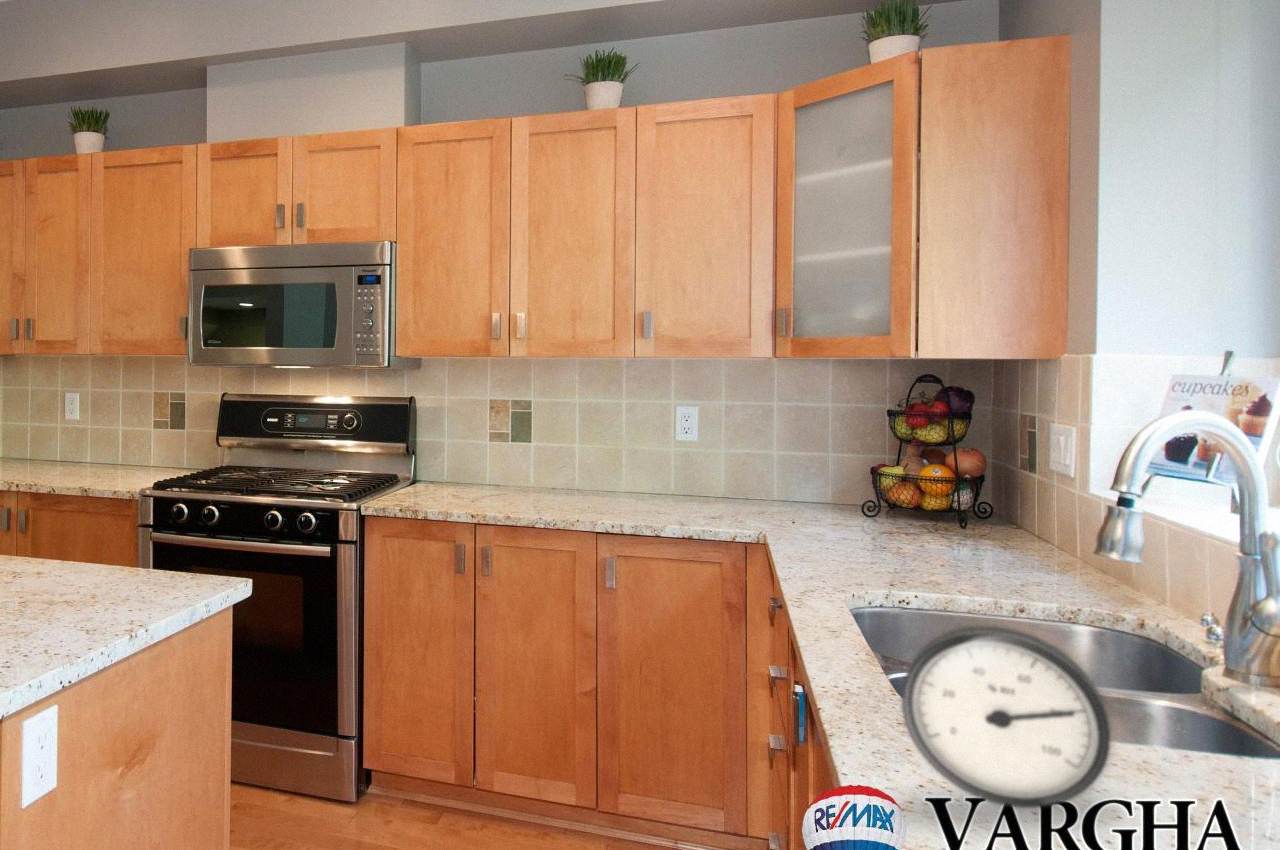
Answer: {"value": 80, "unit": "%"}
